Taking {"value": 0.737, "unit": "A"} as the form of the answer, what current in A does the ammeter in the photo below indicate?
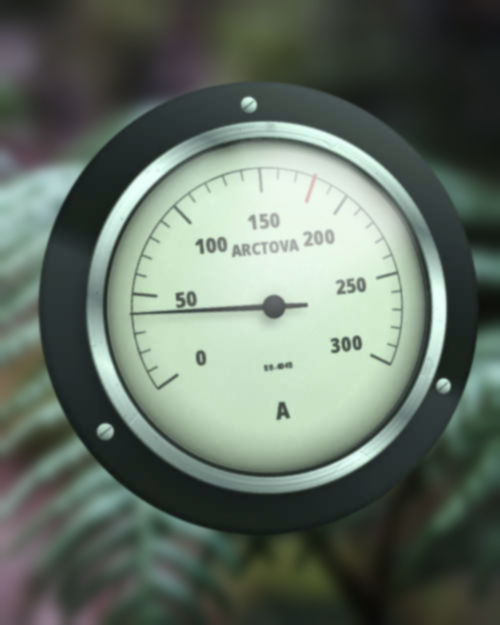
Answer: {"value": 40, "unit": "A"}
